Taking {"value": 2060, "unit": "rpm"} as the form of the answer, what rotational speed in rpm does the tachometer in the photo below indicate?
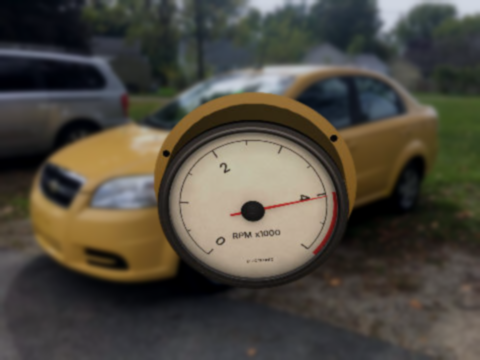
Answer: {"value": 4000, "unit": "rpm"}
